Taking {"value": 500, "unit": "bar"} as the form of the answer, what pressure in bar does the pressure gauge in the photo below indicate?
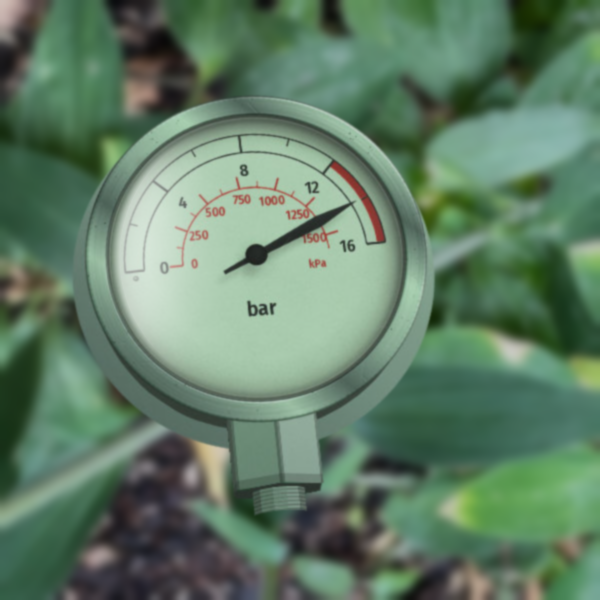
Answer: {"value": 14, "unit": "bar"}
